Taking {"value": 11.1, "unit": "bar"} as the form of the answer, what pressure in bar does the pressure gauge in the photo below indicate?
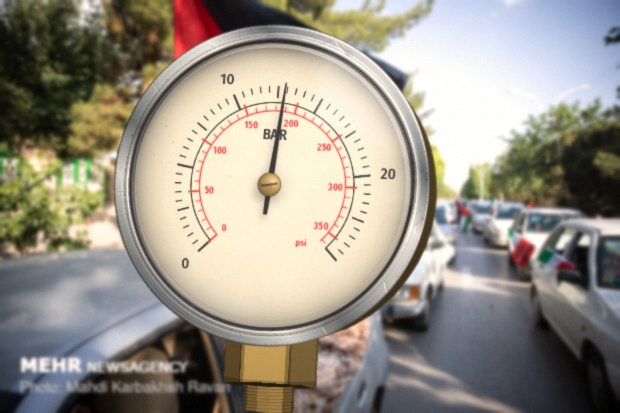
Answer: {"value": 13, "unit": "bar"}
